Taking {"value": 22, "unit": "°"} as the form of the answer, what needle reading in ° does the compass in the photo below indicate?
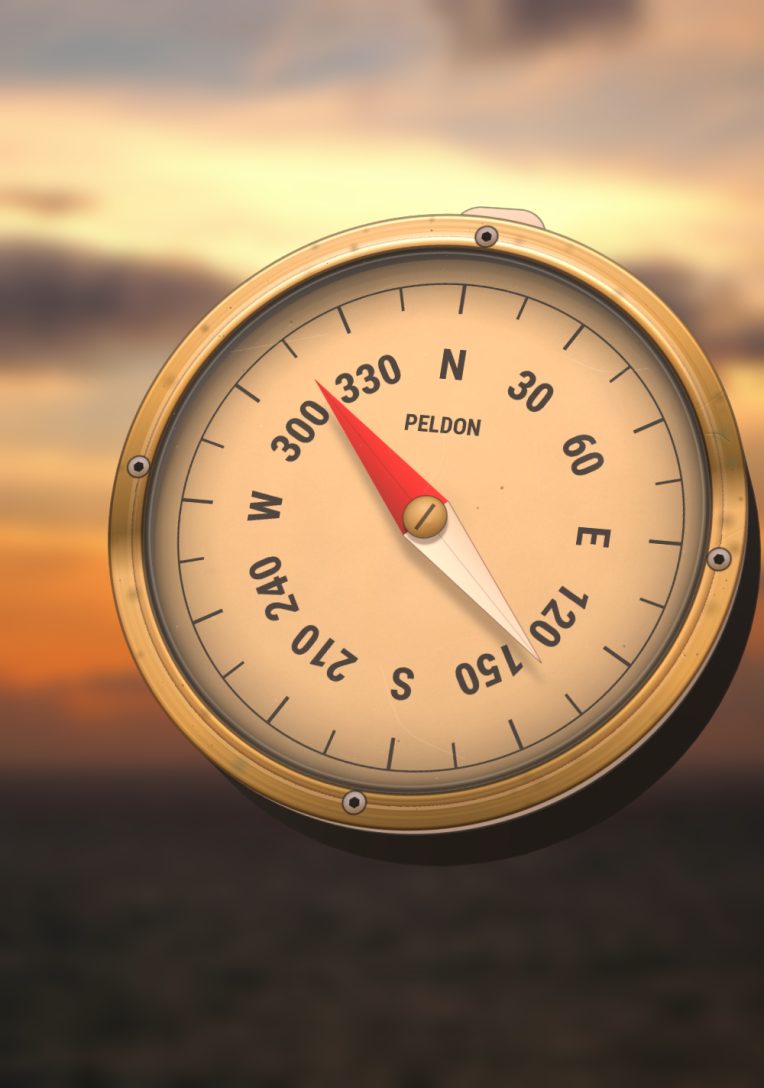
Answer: {"value": 315, "unit": "°"}
